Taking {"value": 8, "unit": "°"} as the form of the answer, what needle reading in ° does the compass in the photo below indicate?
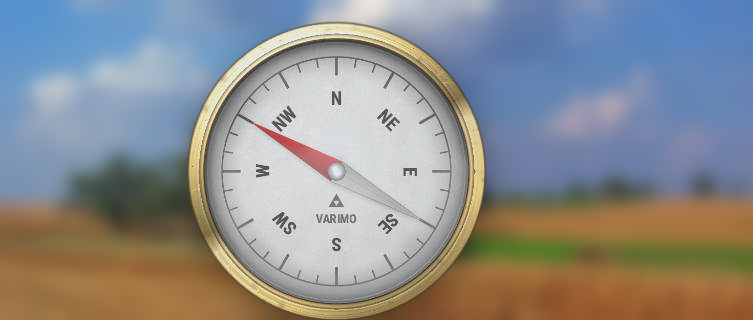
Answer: {"value": 300, "unit": "°"}
